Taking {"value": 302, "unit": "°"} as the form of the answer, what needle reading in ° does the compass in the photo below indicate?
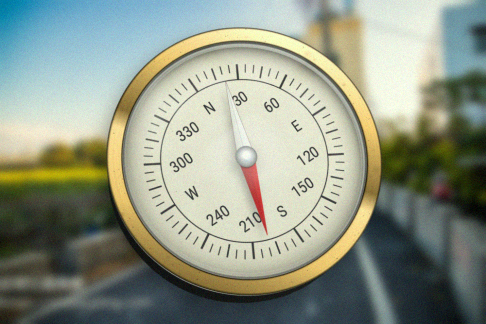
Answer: {"value": 200, "unit": "°"}
